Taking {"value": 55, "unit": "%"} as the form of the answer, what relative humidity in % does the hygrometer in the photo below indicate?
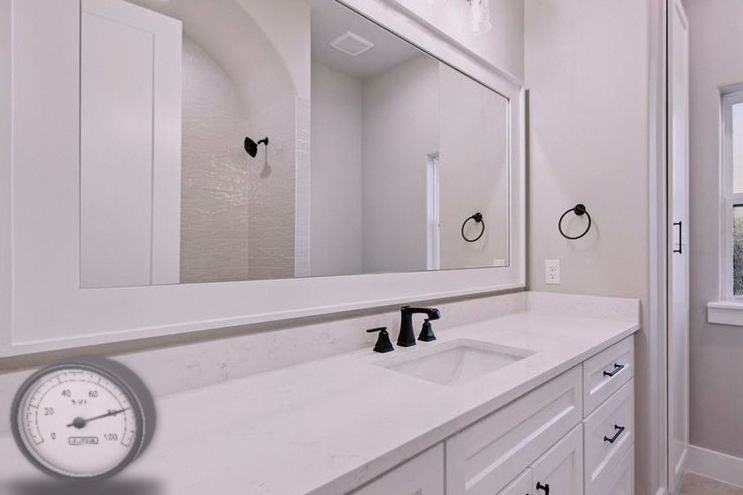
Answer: {"value": 80, "unit": "%"}
